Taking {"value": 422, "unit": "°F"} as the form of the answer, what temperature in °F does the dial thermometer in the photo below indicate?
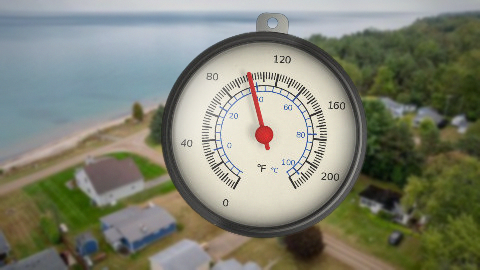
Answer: {"value": 100, "unit": "°F"}
